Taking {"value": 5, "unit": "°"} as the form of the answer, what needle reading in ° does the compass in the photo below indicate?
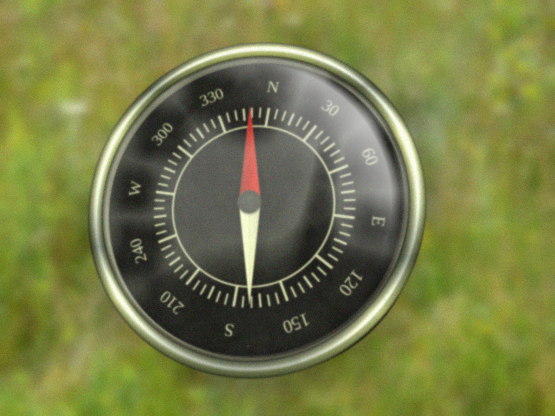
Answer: {"value": 350, "unit": "°"}
